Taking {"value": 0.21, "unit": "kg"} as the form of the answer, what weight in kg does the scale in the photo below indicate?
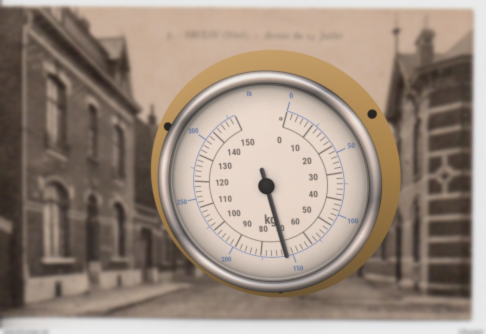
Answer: {"value": 70, "unit": "kg"}
